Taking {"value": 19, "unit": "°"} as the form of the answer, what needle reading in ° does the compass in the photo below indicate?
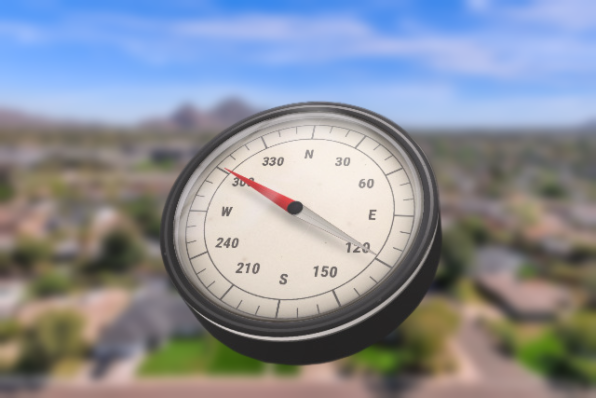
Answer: {"value": 300, "unit": "°"}
